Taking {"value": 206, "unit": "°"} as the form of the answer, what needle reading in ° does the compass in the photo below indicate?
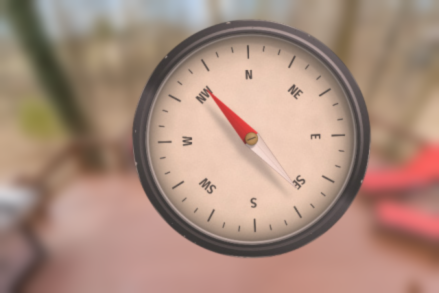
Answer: {"value": 320, "unit": "°"}
